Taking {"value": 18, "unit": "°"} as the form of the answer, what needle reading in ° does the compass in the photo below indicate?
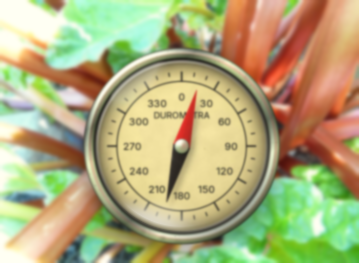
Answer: {"value": 15, "unit": "°"}
